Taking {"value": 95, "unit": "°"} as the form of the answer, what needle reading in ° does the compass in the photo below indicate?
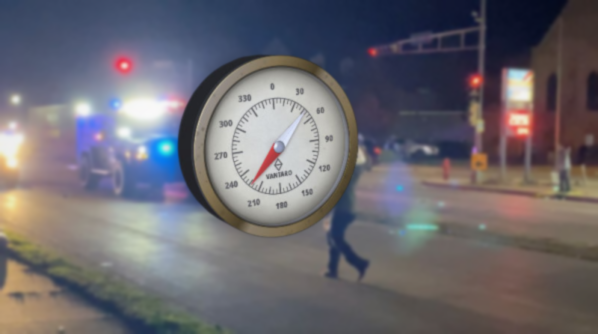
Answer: {"value": 225, "unit": "°"}
